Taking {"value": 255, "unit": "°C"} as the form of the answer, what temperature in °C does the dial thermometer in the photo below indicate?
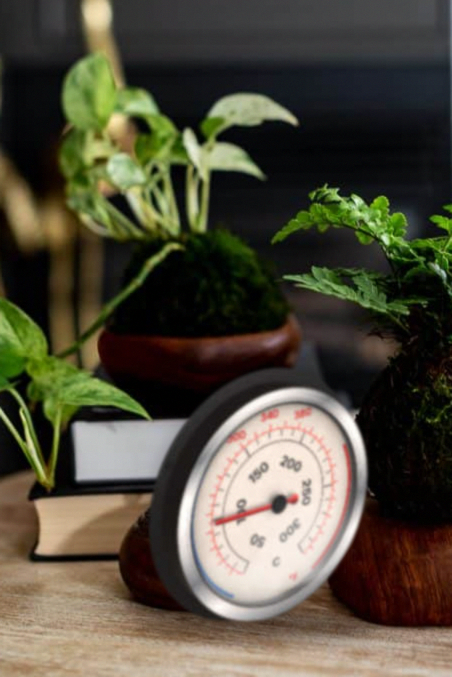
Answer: {"value": 100, "unit": "°C"}
